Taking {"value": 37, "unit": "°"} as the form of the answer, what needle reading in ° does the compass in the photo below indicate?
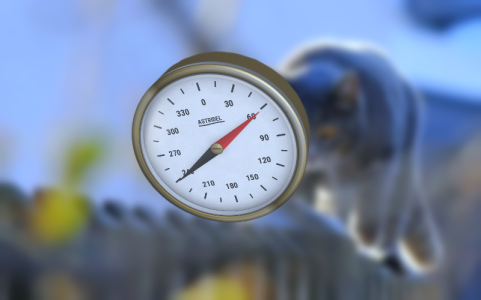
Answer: {"value": 60, "unit": "°"}
